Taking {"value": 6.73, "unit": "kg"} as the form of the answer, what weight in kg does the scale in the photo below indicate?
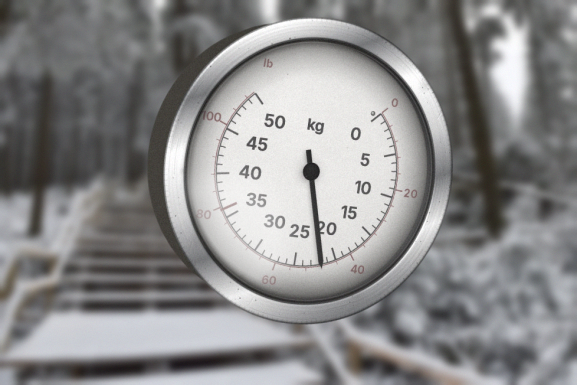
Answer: {"value": 22, "unit": "kg"}
